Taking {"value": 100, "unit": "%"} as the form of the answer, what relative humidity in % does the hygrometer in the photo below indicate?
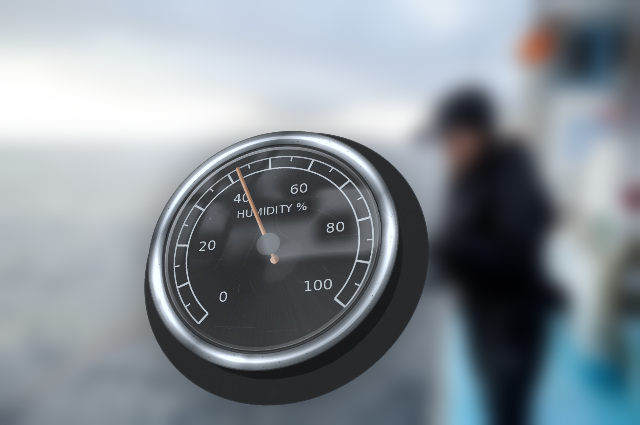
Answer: {"value": 42.5, "unit": "%"}
